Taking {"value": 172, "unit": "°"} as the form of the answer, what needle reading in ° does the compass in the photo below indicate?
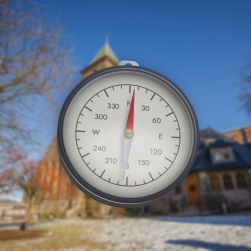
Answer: {"value": 5, "unit": "°"}
